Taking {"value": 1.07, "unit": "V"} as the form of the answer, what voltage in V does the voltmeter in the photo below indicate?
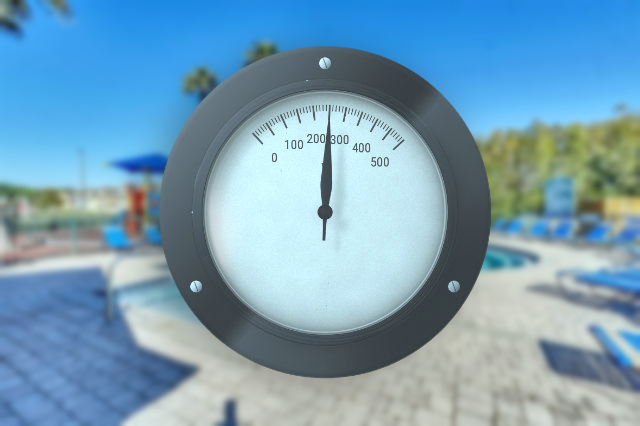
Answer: {"value": 250, "unit": "V"}
